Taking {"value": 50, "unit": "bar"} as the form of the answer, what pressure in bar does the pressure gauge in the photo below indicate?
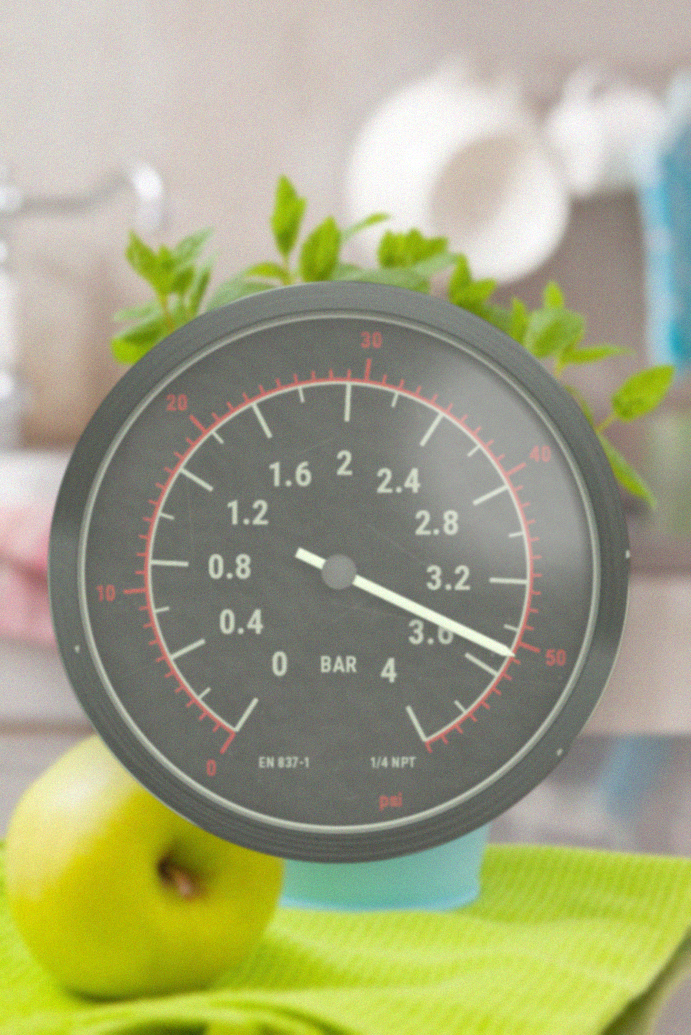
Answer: {"value": 3.5, "unit": "bar"}
